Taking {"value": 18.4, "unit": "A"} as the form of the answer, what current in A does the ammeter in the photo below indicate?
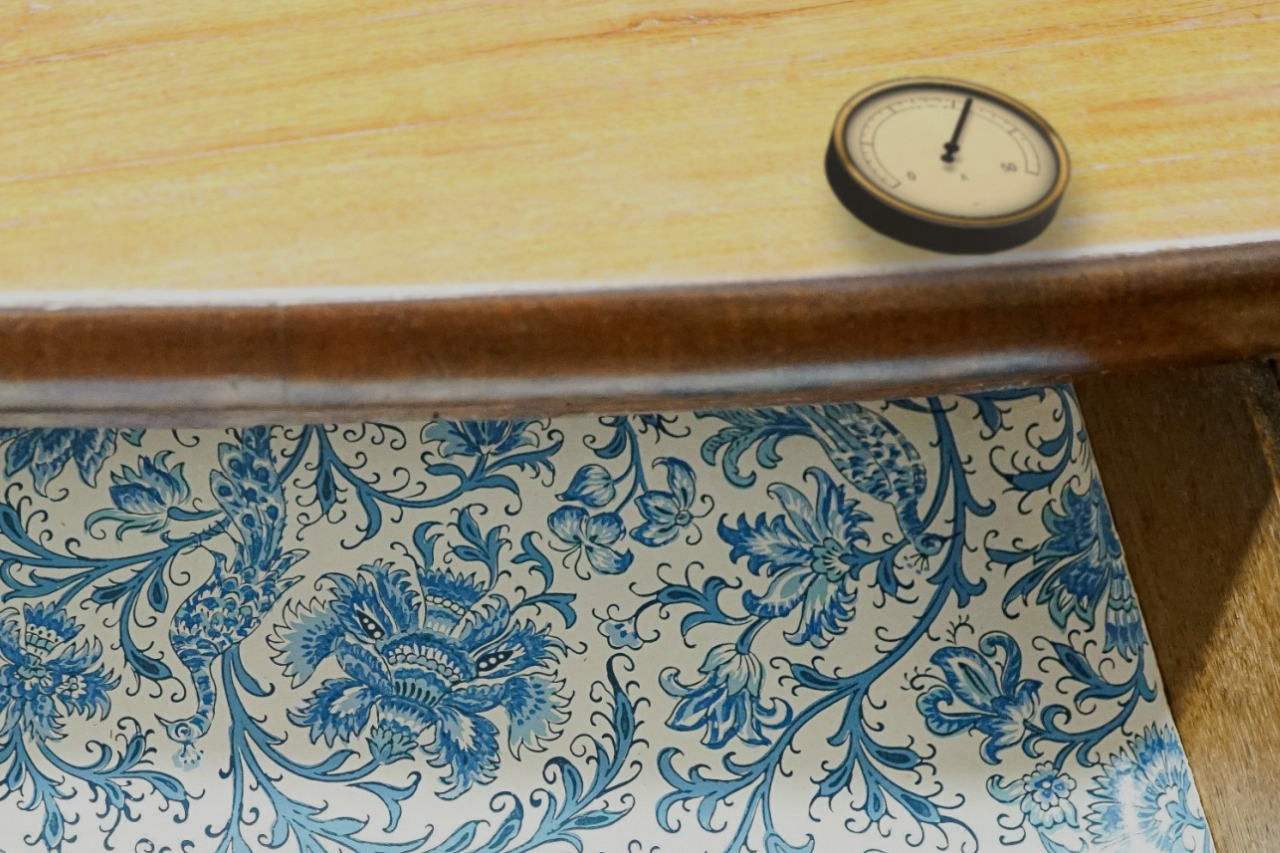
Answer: {"value": 32, "unit": "A"}
